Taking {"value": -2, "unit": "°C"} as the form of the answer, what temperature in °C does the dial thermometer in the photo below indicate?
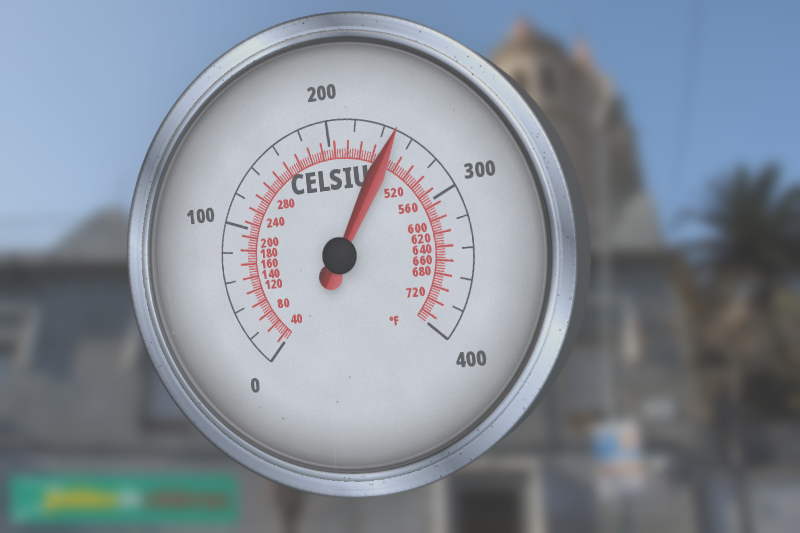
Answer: {"value": 250, "unit": "°C"}
